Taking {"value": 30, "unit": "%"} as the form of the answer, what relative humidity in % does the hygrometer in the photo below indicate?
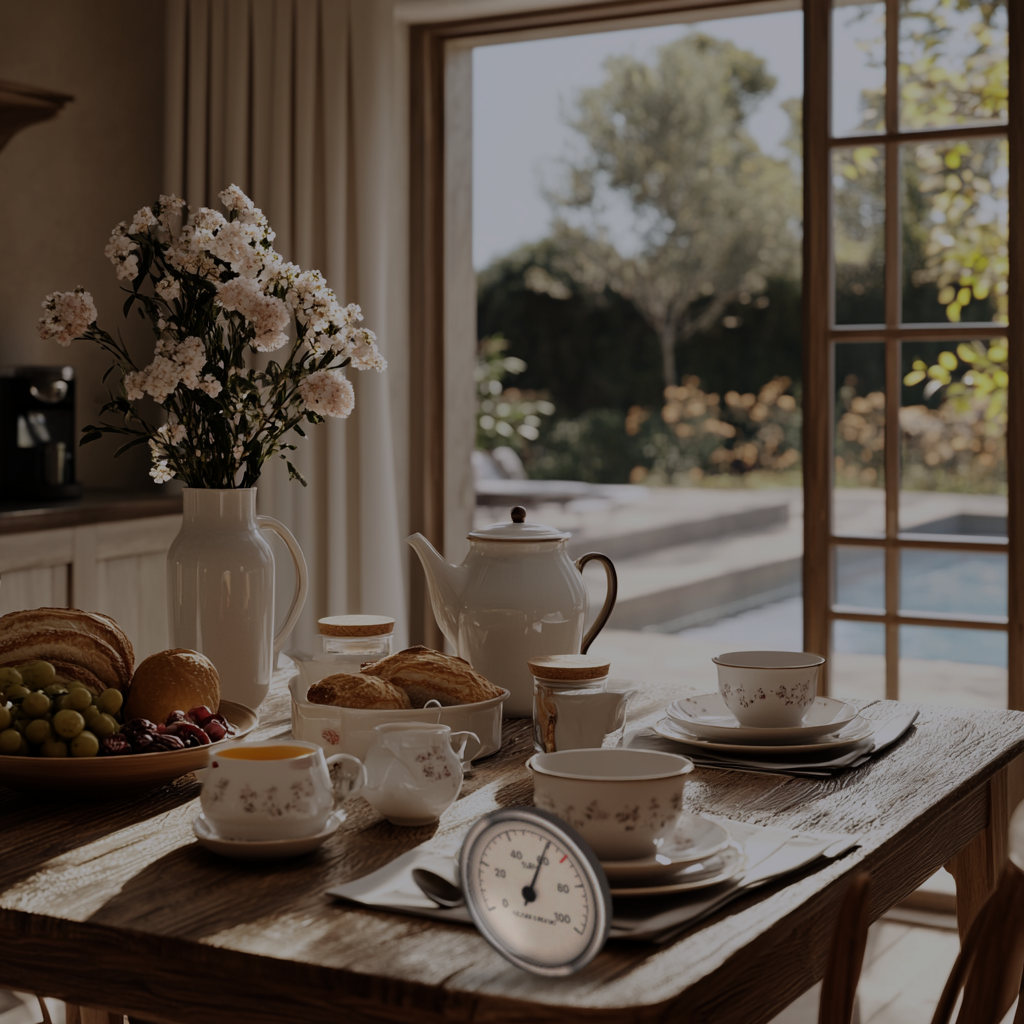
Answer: {"value": 60, "unit": "%"}
